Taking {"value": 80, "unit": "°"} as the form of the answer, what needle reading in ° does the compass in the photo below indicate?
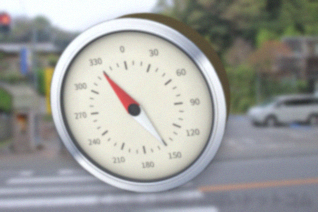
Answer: {"value": 330, "unit": "°"}
